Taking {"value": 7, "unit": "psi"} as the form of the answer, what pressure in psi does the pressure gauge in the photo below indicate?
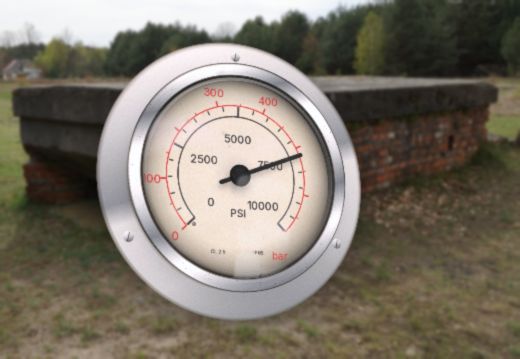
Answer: {"value": 7500, "unit": "psi"}
